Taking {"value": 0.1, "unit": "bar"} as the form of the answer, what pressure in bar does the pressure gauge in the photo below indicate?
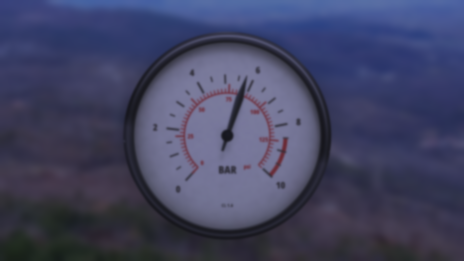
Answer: {"value": 5.75, "unit": "bar"}
